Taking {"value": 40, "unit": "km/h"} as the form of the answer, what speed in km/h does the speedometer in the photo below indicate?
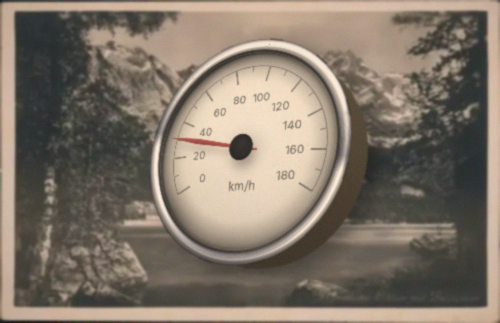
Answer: {"value": 30, "unit": "km/h"}
